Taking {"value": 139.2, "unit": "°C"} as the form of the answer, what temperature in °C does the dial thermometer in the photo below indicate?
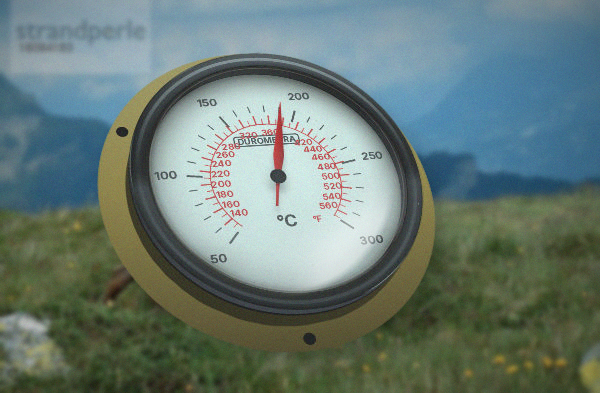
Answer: {"value": 190, "unit": "°C"}
